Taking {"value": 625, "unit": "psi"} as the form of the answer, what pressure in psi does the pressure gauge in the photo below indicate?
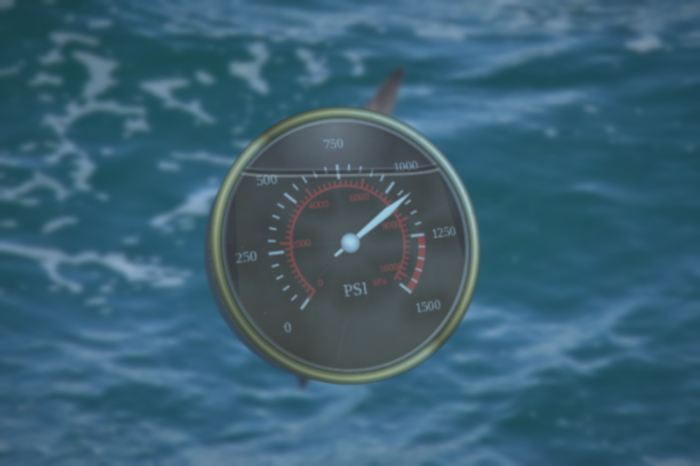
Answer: {"value": 1075, "unit": "psi"}
